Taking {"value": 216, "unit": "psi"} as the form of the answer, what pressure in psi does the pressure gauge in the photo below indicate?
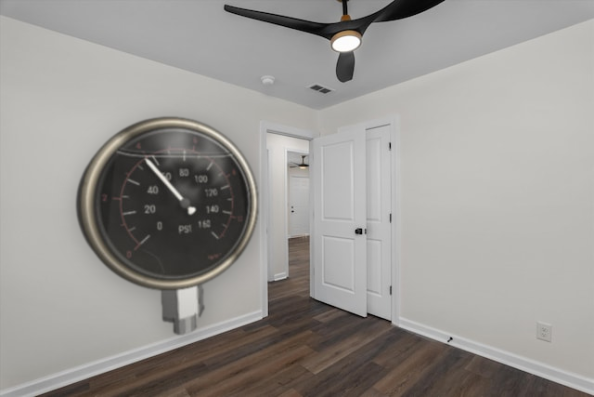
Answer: {"value": 55, "unit": "psi"}
